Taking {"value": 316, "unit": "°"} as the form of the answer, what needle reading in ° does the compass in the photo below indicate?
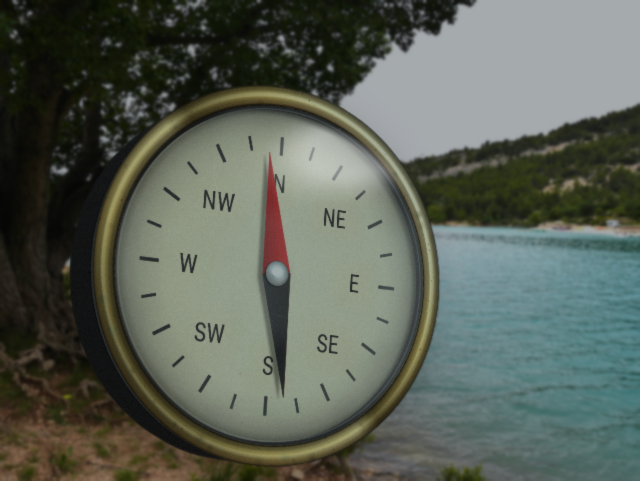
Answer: {"value": 352.5, "unit": "°"}
